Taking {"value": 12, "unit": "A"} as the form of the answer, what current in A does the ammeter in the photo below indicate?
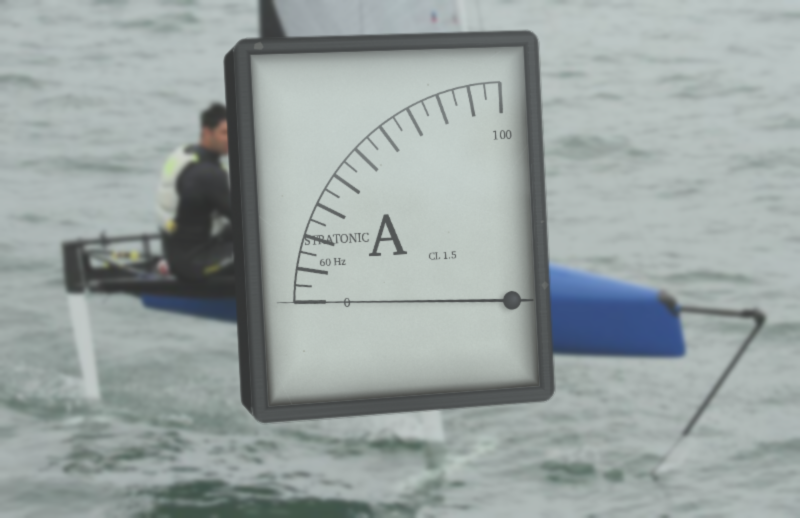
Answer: {"value": 0, "unit": "A"}
